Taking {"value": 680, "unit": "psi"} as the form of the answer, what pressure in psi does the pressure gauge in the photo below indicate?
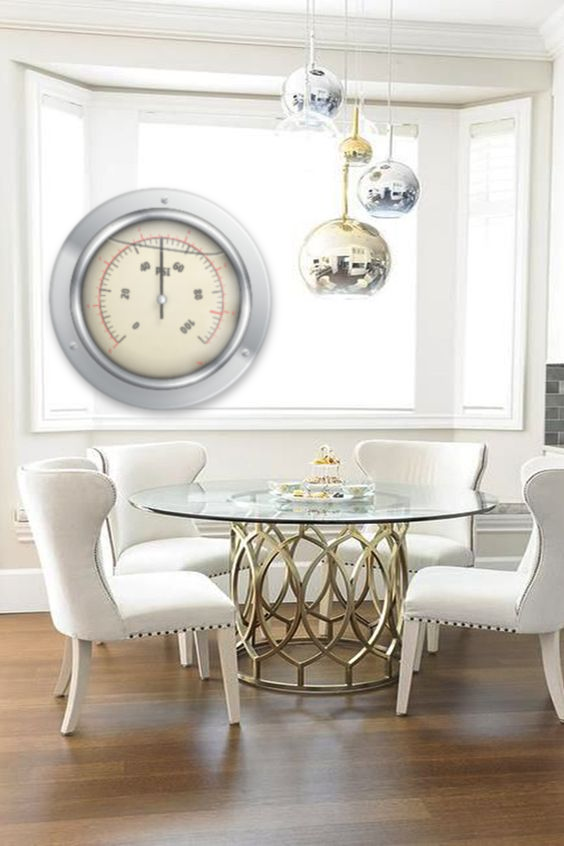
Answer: {"value": 50, "unit": "psi"}
